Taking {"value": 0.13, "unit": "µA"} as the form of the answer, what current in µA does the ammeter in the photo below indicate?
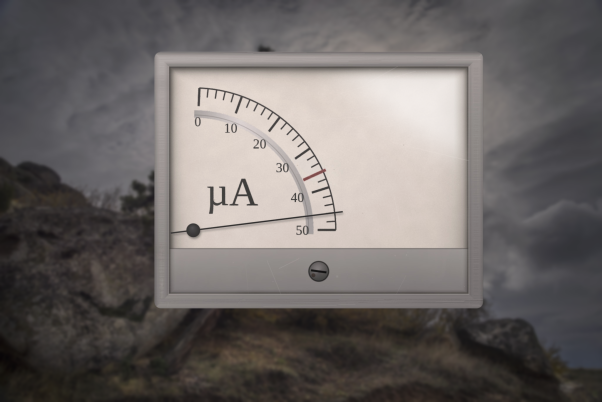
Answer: {"value": 46, "unit": "µA"}
